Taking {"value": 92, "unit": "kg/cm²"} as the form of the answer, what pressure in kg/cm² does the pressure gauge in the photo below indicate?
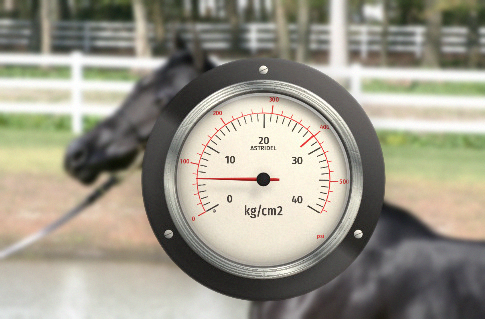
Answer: {"value": 5, "unit": "kg/cm²"}
